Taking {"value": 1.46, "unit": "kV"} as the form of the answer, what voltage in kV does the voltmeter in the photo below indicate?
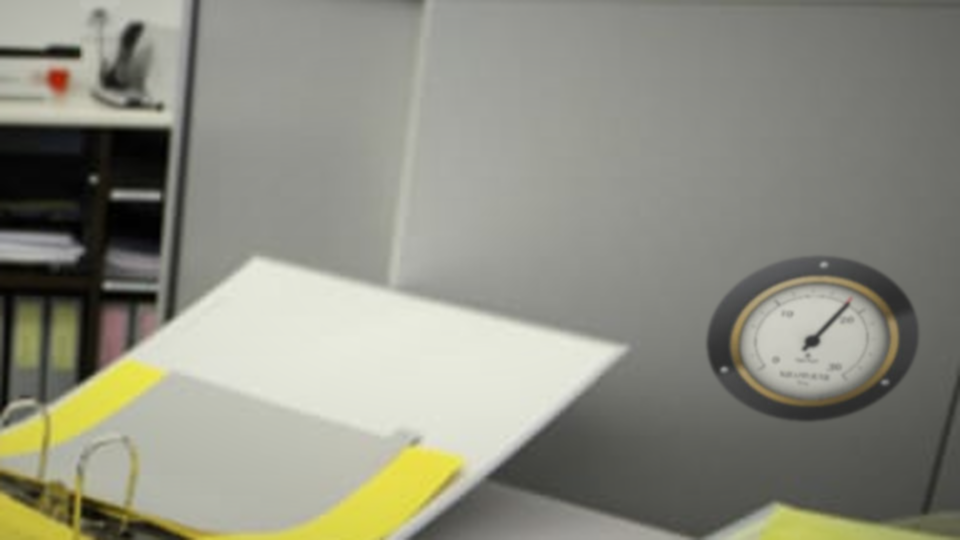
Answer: {"value": 18, "unit": "kV"}
